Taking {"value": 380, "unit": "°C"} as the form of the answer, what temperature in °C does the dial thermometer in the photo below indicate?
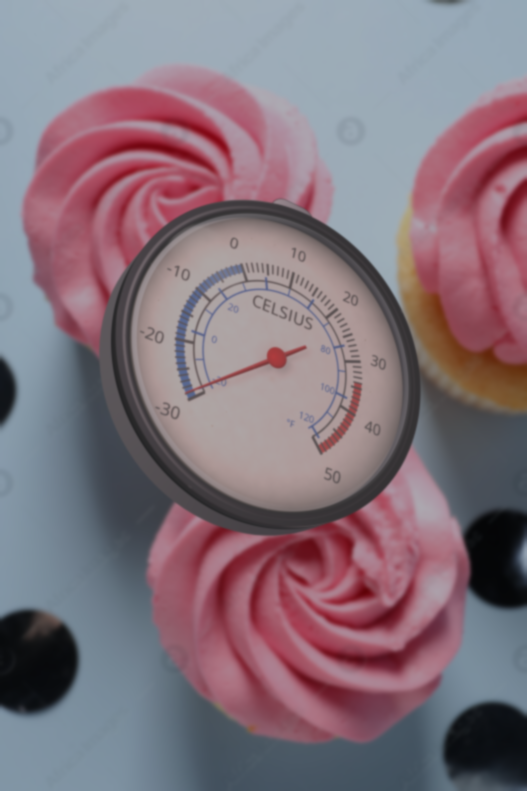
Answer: {"value": -29, "unit": "°C"}
